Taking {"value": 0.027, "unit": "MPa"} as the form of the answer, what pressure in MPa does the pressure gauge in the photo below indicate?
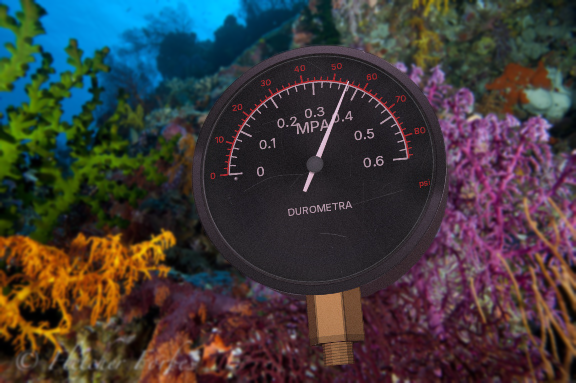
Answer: {"value": 0.38, "unit": "MPa"}
